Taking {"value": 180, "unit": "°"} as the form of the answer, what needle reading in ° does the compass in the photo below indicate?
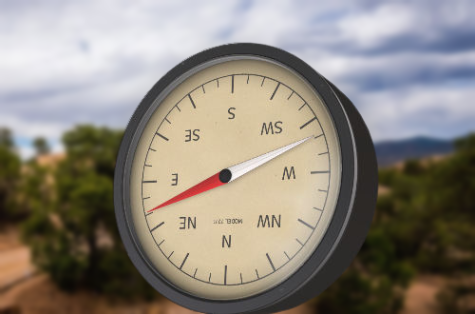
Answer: {"value": 70, "unit": "°"}
